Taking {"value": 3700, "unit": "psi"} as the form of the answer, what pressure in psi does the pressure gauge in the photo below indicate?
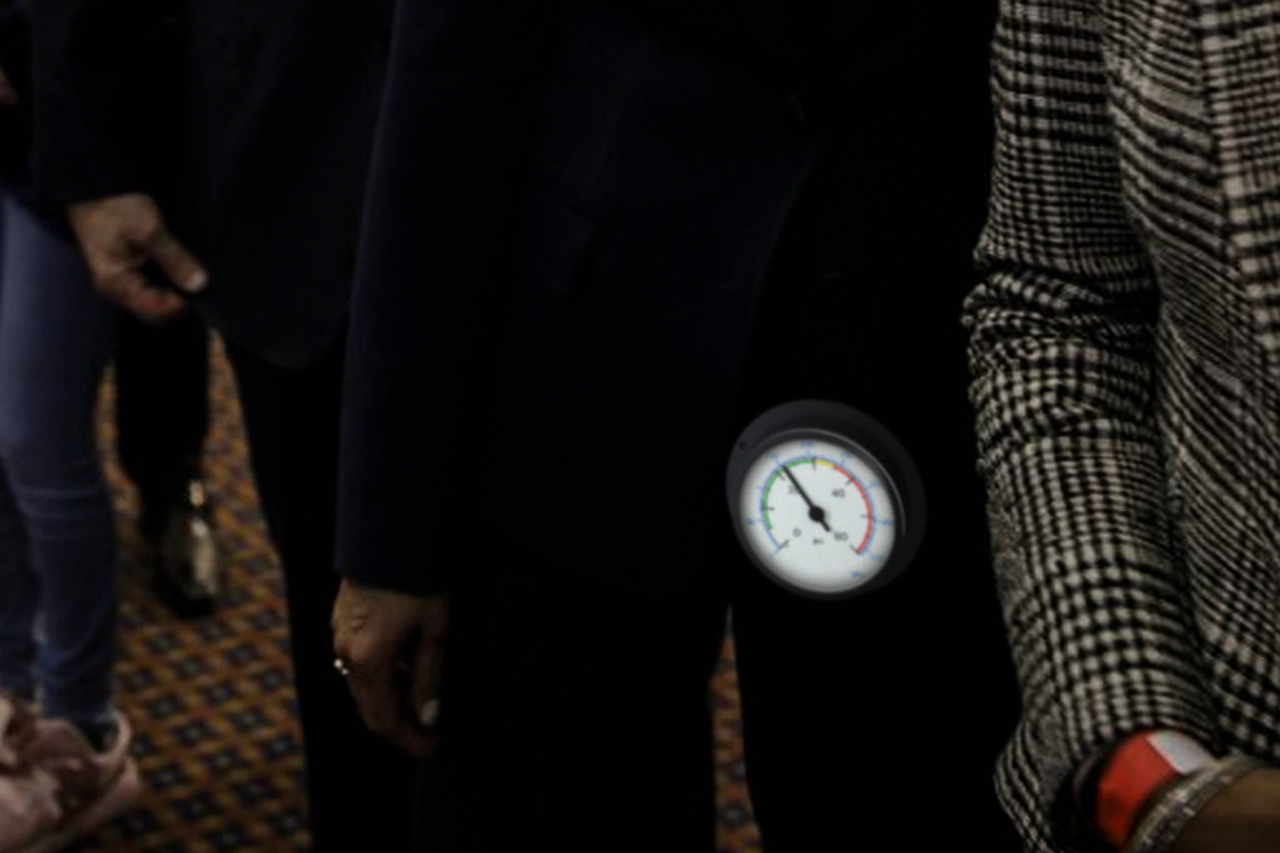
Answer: {"value": 22.5, "unit": "psi"}
